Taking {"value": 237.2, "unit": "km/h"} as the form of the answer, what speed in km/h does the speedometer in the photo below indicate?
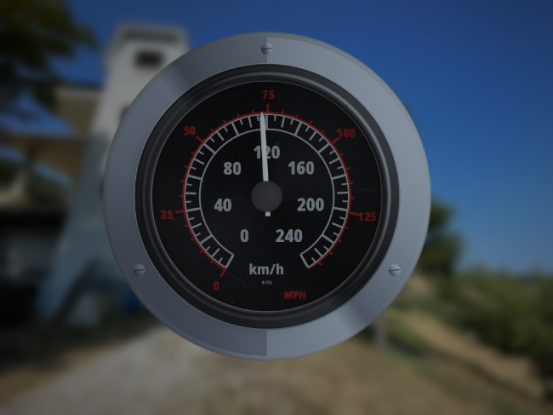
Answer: {"value": 117.5, "unit": "km/h"}
